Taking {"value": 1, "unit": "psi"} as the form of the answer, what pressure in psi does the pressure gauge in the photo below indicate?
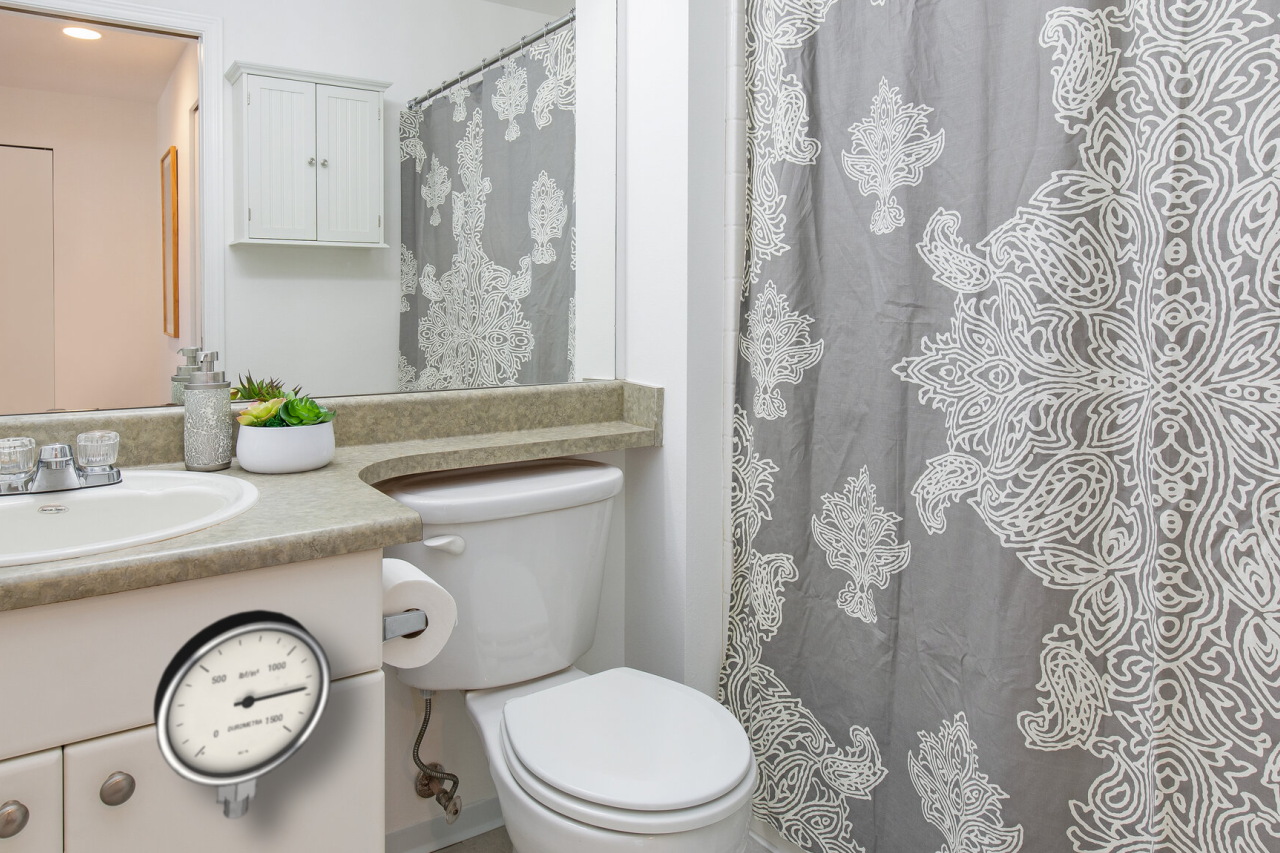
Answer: {"value": 1250, "unit": "psi"}
